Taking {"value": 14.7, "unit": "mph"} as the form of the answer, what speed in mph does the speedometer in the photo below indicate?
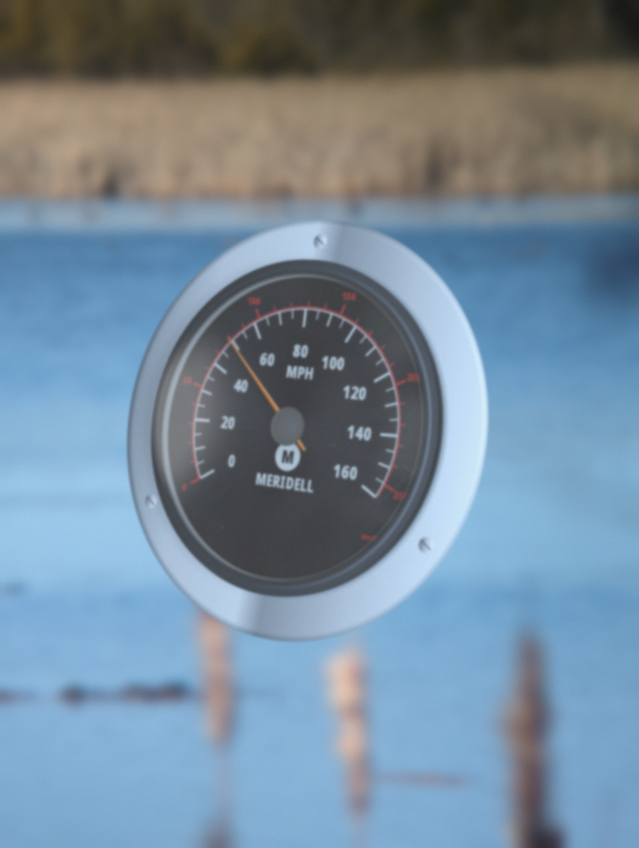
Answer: {"value": 50, "unit": "mph"}
